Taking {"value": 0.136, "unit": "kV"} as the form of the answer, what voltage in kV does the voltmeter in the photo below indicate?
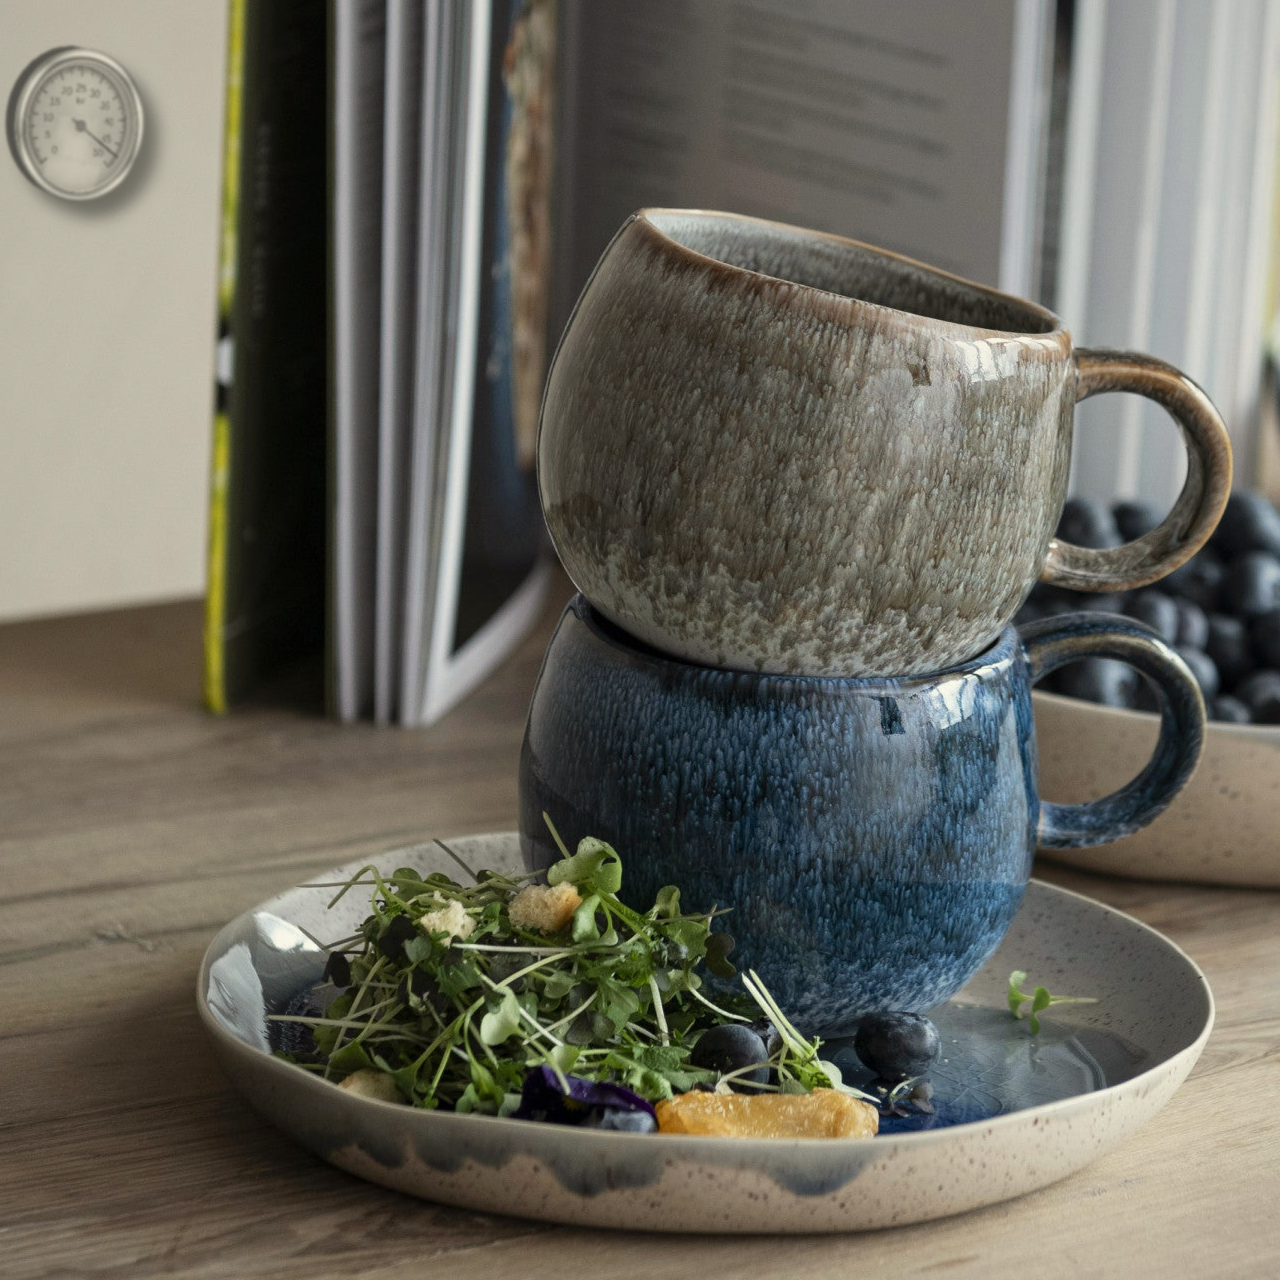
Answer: {"value": 47.5, "unit": "kV"}
